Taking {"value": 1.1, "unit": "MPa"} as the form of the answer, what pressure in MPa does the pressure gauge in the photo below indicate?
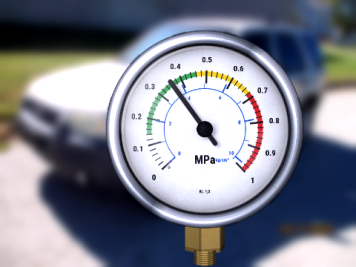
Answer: {"value": 0.36, "unit": "MPa"}
